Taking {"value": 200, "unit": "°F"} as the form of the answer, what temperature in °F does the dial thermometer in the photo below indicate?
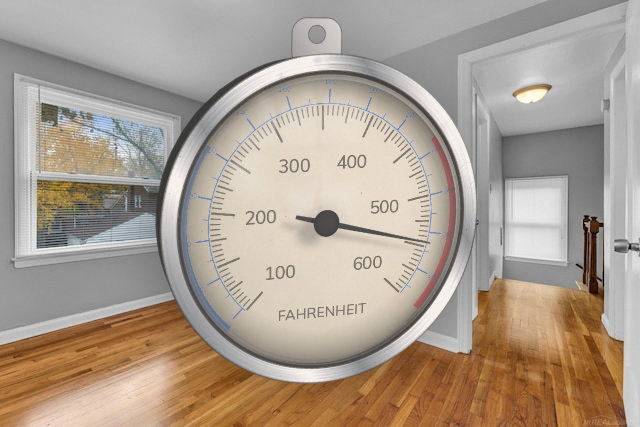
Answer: {"value": 545, "unit": "°F"}
